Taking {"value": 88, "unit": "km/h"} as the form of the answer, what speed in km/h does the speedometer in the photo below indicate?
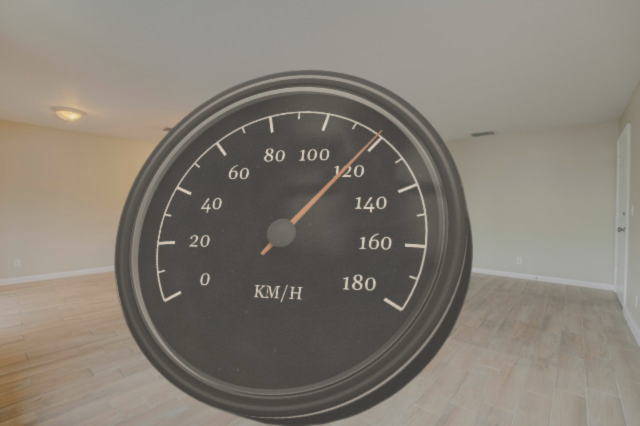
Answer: {"value": 120, "unit": "km/h"}
